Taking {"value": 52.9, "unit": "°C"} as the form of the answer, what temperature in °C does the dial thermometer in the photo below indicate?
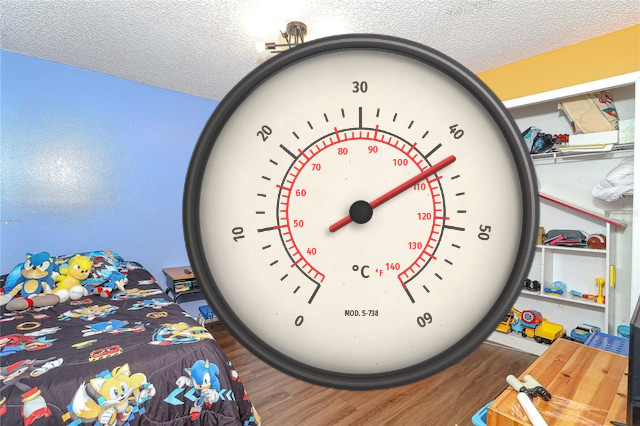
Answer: {"value": 42, "unit": "°C"}
